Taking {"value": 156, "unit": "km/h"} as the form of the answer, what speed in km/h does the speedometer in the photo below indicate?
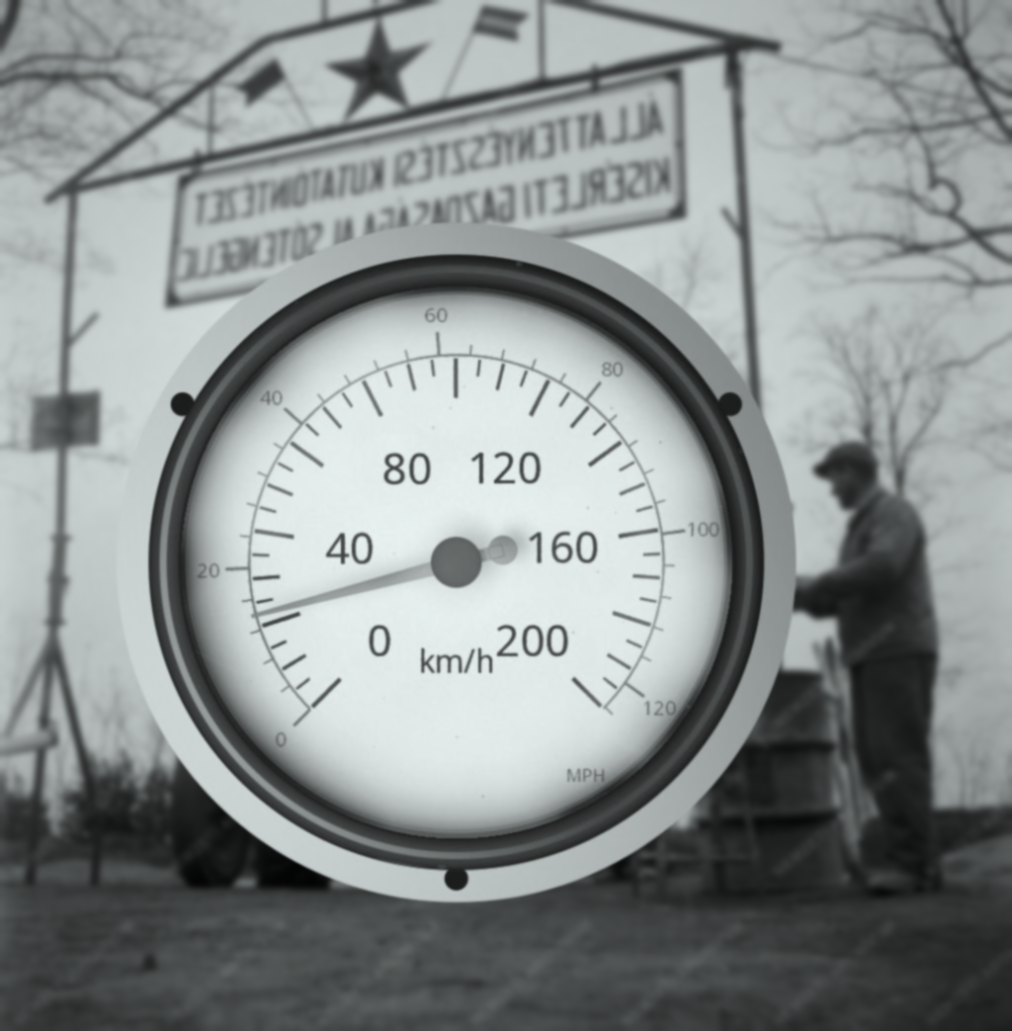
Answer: {"value": 22.5, "unit": "km/h"}
